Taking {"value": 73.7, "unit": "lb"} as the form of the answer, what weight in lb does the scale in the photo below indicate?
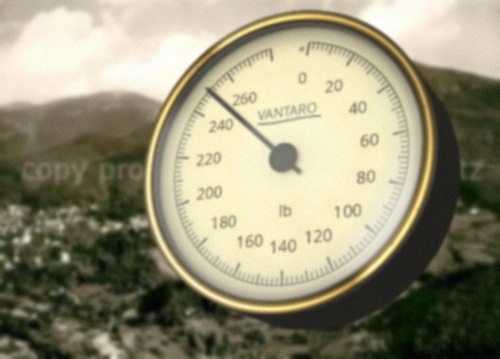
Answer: {"value": 250, "unit": "lb"}
